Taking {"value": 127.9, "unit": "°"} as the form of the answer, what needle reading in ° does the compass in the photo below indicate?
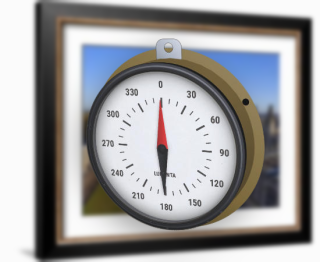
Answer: {"value": 0, "unit": "°"}
